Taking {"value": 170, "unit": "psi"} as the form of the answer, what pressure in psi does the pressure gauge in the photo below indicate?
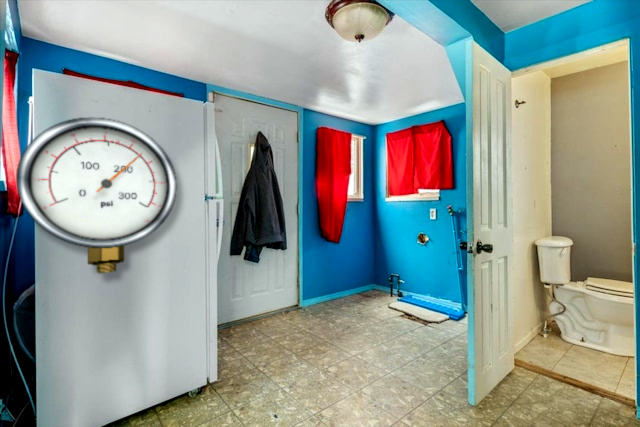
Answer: {"value": 200, "unit": "psi"}
